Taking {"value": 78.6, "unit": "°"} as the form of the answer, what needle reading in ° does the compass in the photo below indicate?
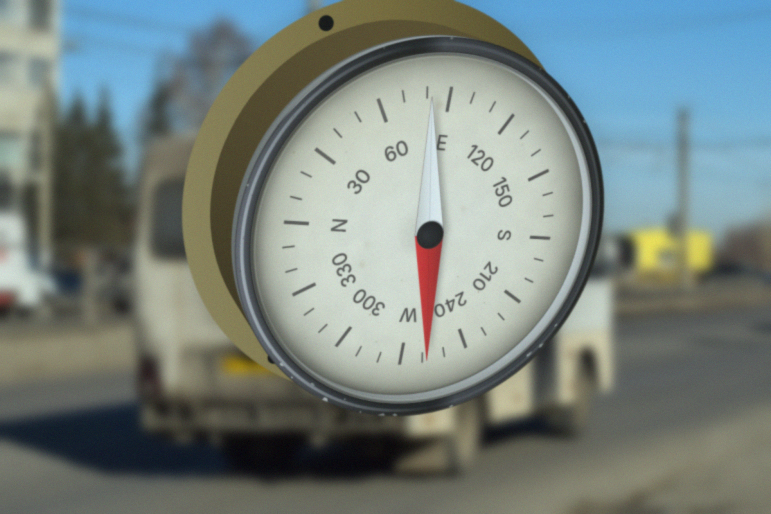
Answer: {"value": 260, "unit": "°"}
